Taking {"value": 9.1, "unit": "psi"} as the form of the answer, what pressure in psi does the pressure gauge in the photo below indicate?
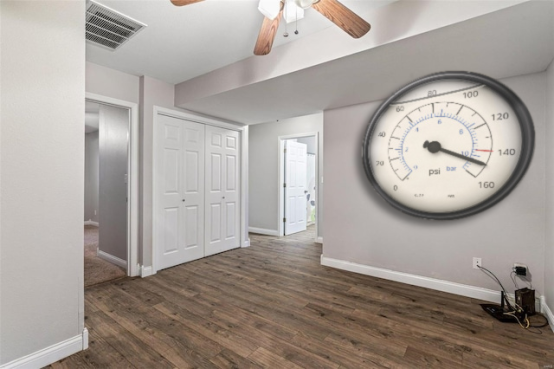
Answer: {"value": 150, "unit": "psi"}
